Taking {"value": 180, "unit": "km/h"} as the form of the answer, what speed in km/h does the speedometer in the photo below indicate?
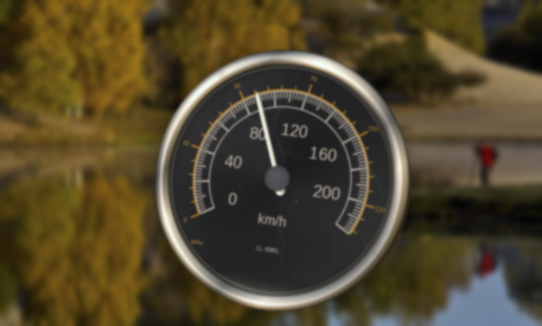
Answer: {"value": 90, "unit": "km/h"}
